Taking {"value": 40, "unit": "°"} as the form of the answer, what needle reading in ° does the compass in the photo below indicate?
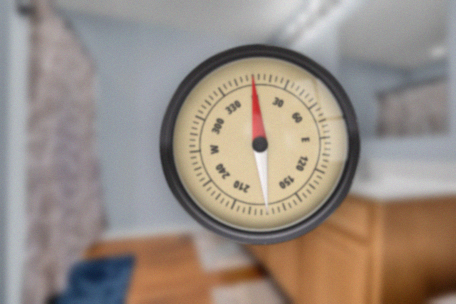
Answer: {"value": 0, "unit": "°"}
